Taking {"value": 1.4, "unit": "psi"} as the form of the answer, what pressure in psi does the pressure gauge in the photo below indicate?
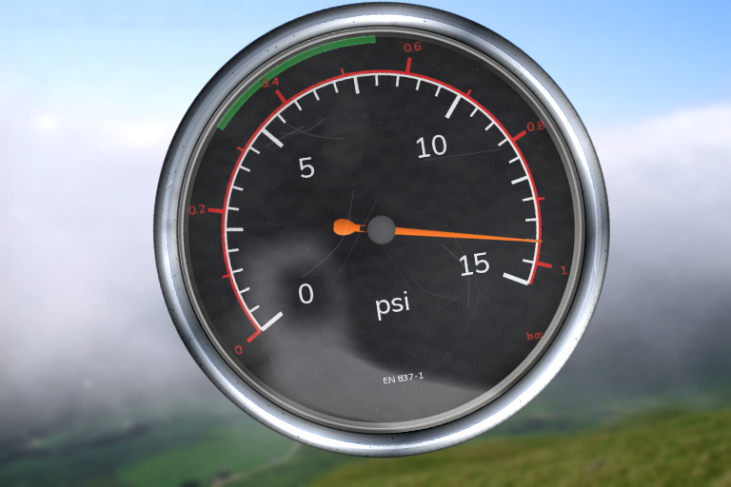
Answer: {"value": 14, "unit": "psi"}
